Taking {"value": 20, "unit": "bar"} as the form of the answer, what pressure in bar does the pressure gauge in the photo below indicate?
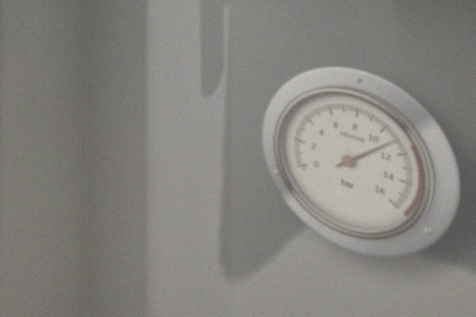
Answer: {"value": 11, "unit": "bar"}
